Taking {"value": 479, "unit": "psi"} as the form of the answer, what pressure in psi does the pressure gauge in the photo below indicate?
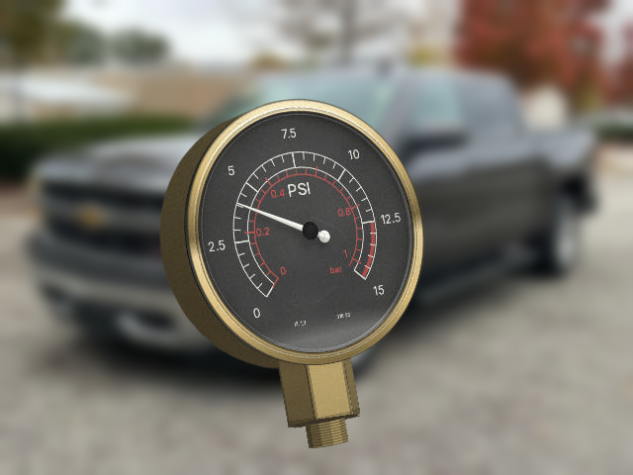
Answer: {"value": 4, "unit": "psi"}
